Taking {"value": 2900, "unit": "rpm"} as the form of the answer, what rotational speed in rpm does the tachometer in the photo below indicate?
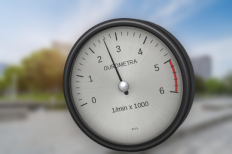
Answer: {"value": 2600, "unit": "rpm"}
